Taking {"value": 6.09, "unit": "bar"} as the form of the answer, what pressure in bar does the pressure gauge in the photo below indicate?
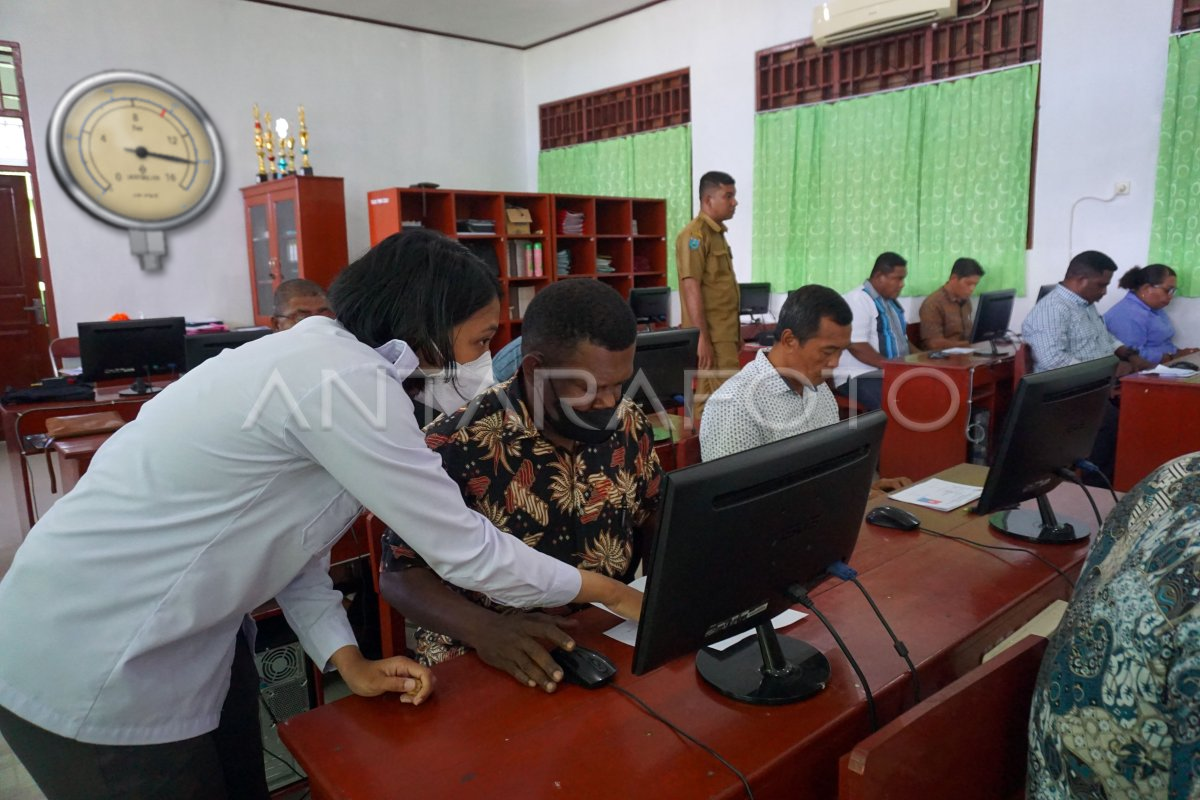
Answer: {"value": 14, "unit": "bar"}
